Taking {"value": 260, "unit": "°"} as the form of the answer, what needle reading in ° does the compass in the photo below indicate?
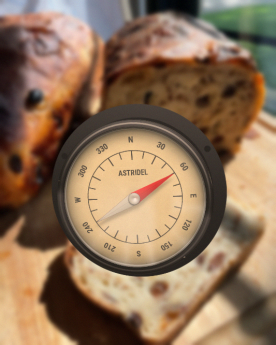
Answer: {"value": 60, "unit": "°"}
